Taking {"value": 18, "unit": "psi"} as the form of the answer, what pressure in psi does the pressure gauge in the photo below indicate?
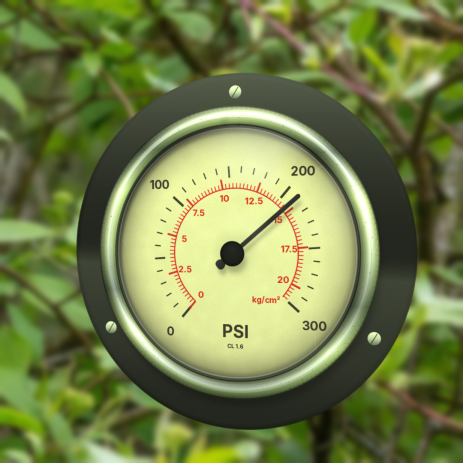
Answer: {"value": 210, "unit": "psi"}
